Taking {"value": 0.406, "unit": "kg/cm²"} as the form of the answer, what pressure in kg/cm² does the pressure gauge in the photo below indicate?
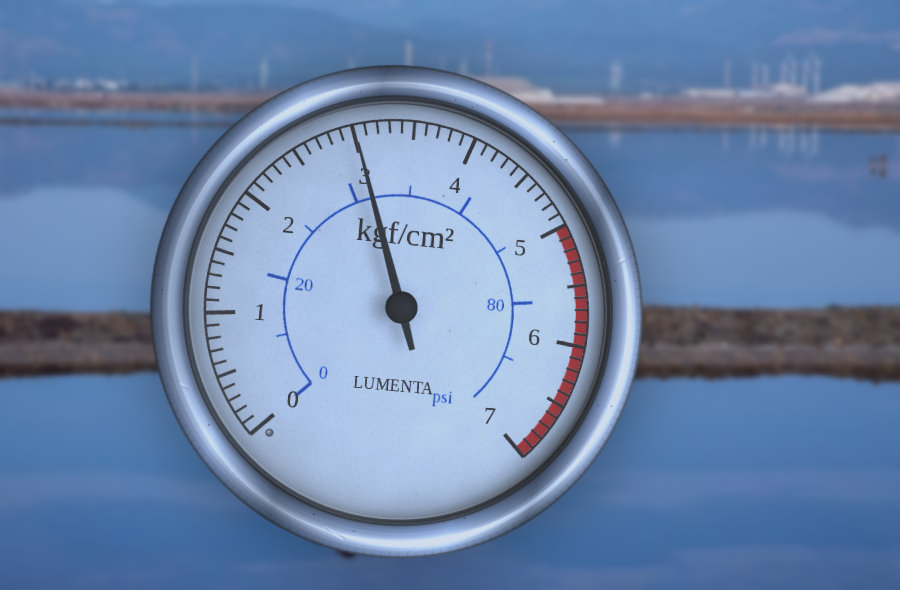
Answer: {"value": 3, "unit": "kg/cm²"}
